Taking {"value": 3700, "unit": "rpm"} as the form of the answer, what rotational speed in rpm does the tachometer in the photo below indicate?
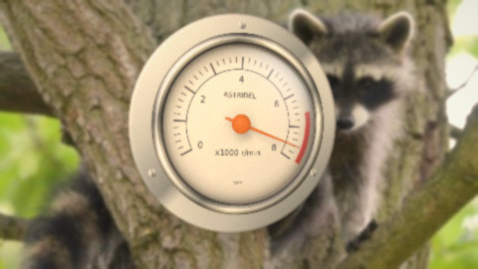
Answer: {"value": 7600, "unit": "rpm"}
